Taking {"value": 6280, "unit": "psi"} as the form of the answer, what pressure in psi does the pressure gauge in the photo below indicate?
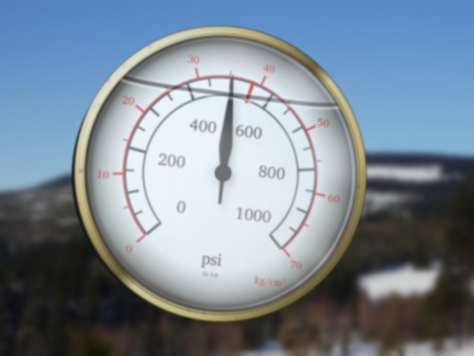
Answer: {"value": 500, "unit": "psi"}
